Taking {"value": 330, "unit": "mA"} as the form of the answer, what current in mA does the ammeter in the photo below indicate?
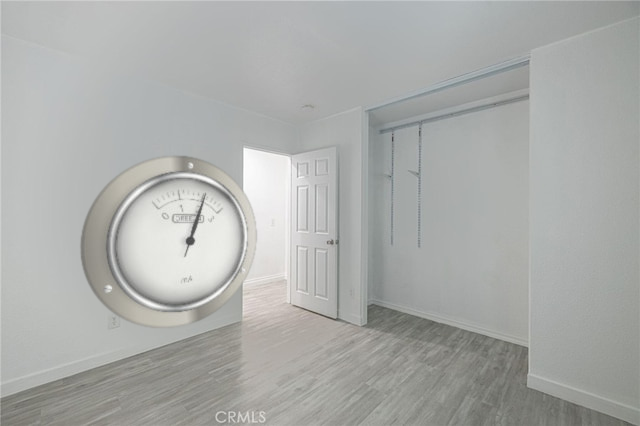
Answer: {"value": 2, "unit": "mA"}
